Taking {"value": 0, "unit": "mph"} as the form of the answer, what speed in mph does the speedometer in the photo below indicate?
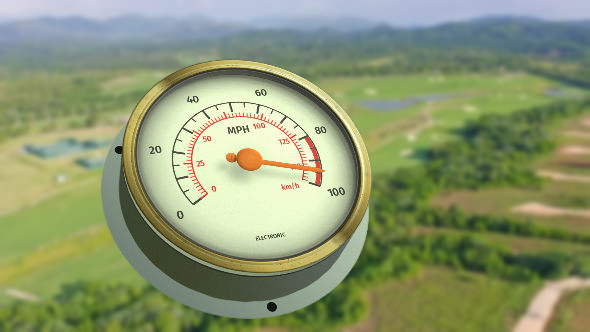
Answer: {"value": 95, "unit": "mph"}
